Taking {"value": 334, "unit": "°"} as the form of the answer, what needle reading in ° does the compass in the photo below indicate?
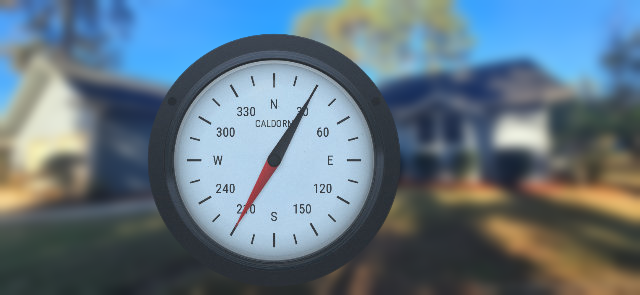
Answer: {"value": 210, "unit": "°"}
